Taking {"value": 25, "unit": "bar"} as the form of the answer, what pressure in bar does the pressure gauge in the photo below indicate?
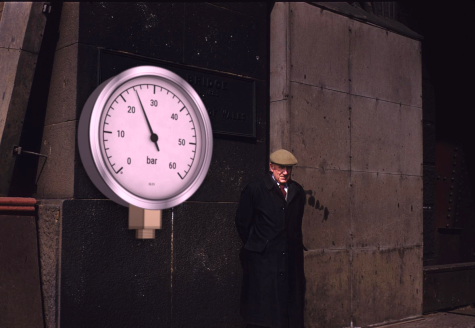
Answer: {"value": 24, "unit": "bar"}
